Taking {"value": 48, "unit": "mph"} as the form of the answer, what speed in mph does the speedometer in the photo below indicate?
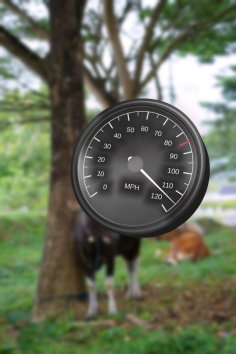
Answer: {"value": 115, "unit": "mph"}
